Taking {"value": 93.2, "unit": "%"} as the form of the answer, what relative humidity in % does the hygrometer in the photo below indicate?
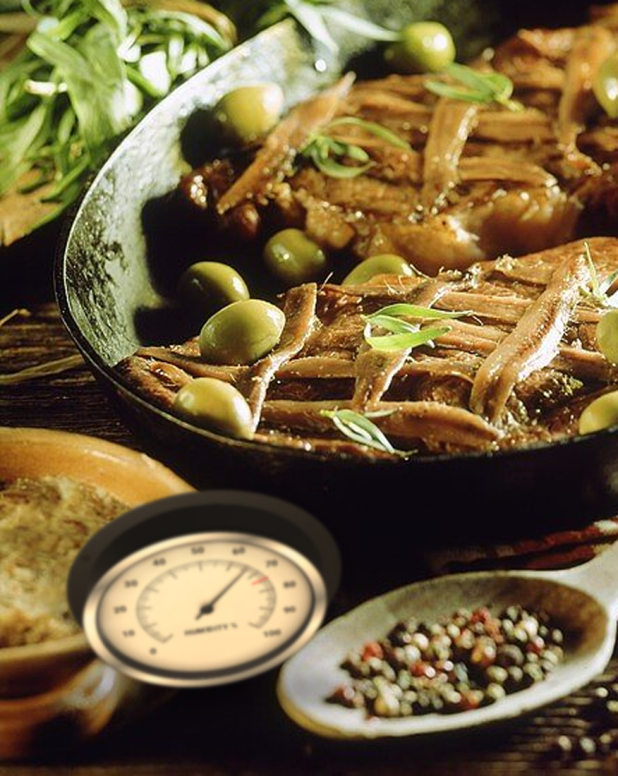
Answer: {"value": 65, "unit": "%"}
